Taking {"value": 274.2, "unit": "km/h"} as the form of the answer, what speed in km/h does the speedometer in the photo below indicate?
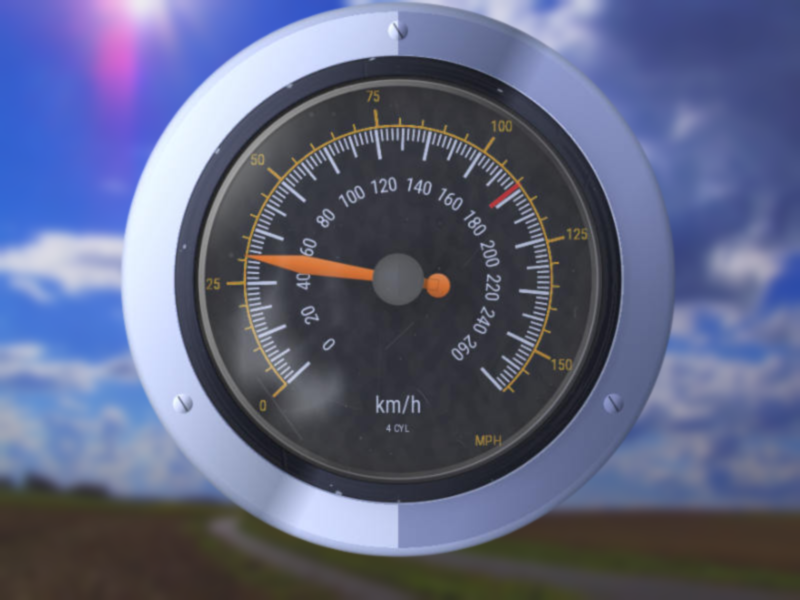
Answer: {"value": 50, "unit": "km/h"}
